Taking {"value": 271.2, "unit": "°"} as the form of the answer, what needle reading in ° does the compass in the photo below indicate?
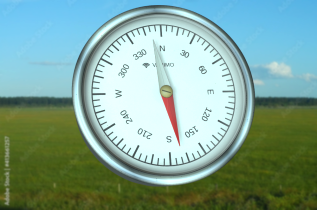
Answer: {"value": 170, "unit": "°"}
